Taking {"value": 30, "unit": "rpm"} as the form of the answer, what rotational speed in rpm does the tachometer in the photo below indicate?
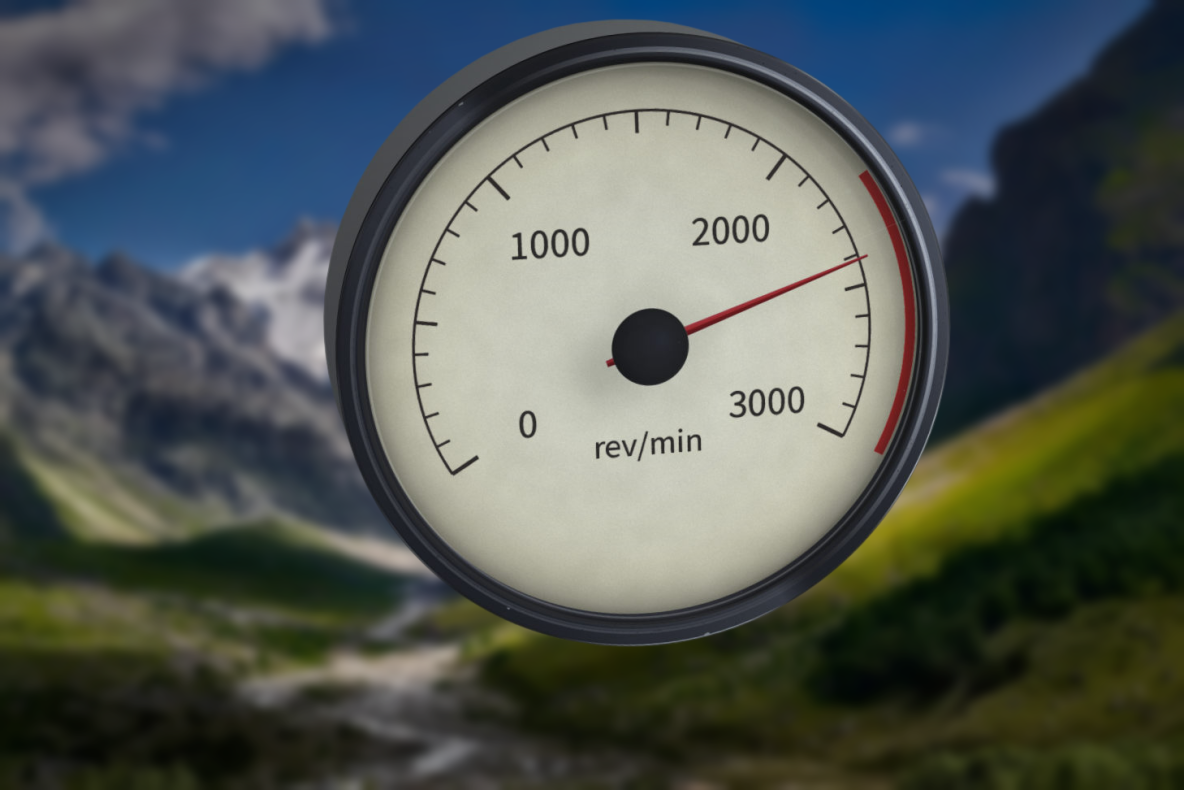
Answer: {"value": 2400, "unit": "rpm"}
